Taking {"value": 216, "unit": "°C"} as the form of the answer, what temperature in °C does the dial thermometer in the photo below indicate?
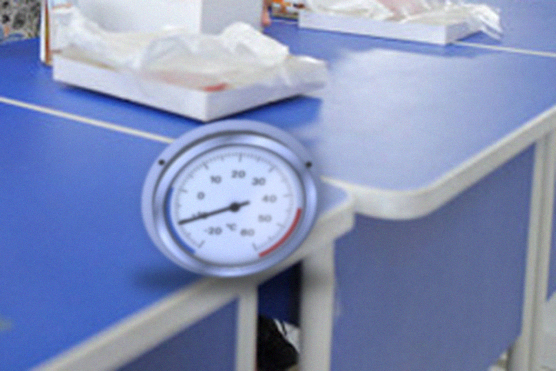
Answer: {"value": -10, "unit": "°C"}
